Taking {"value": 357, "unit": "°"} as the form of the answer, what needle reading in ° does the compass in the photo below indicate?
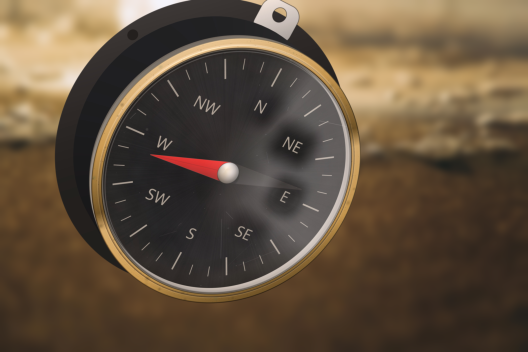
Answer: {"value": 260, "unit": "°"}
